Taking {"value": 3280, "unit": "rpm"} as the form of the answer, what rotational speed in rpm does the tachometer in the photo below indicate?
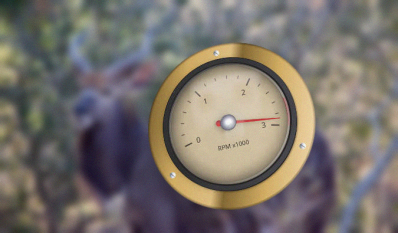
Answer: {"value": 2900, "unit": "rpm"}
